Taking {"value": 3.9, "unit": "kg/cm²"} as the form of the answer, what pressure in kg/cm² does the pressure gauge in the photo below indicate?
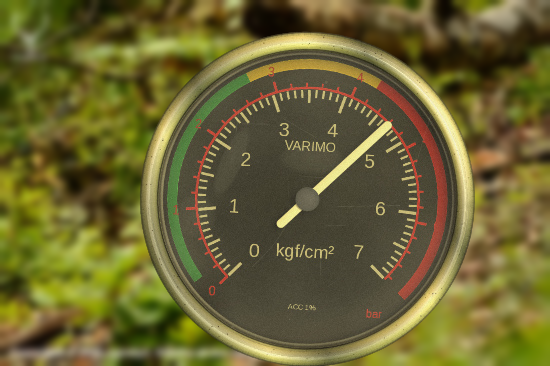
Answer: {"value": 4.7, "unit": "kg/cm²"}
